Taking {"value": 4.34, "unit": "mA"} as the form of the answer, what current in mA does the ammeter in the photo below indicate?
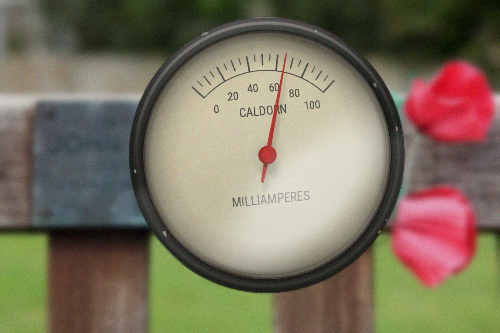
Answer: {"value": 65, "unit": "mA"}
